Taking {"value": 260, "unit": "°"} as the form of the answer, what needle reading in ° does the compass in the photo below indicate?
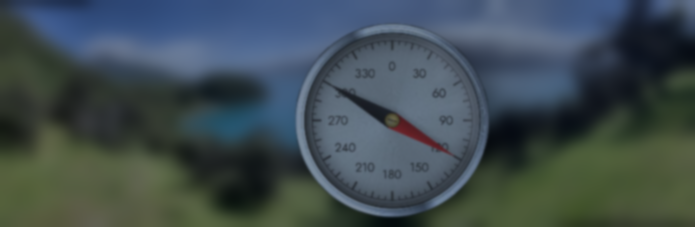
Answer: {"value": 120, "unit": "°"}
